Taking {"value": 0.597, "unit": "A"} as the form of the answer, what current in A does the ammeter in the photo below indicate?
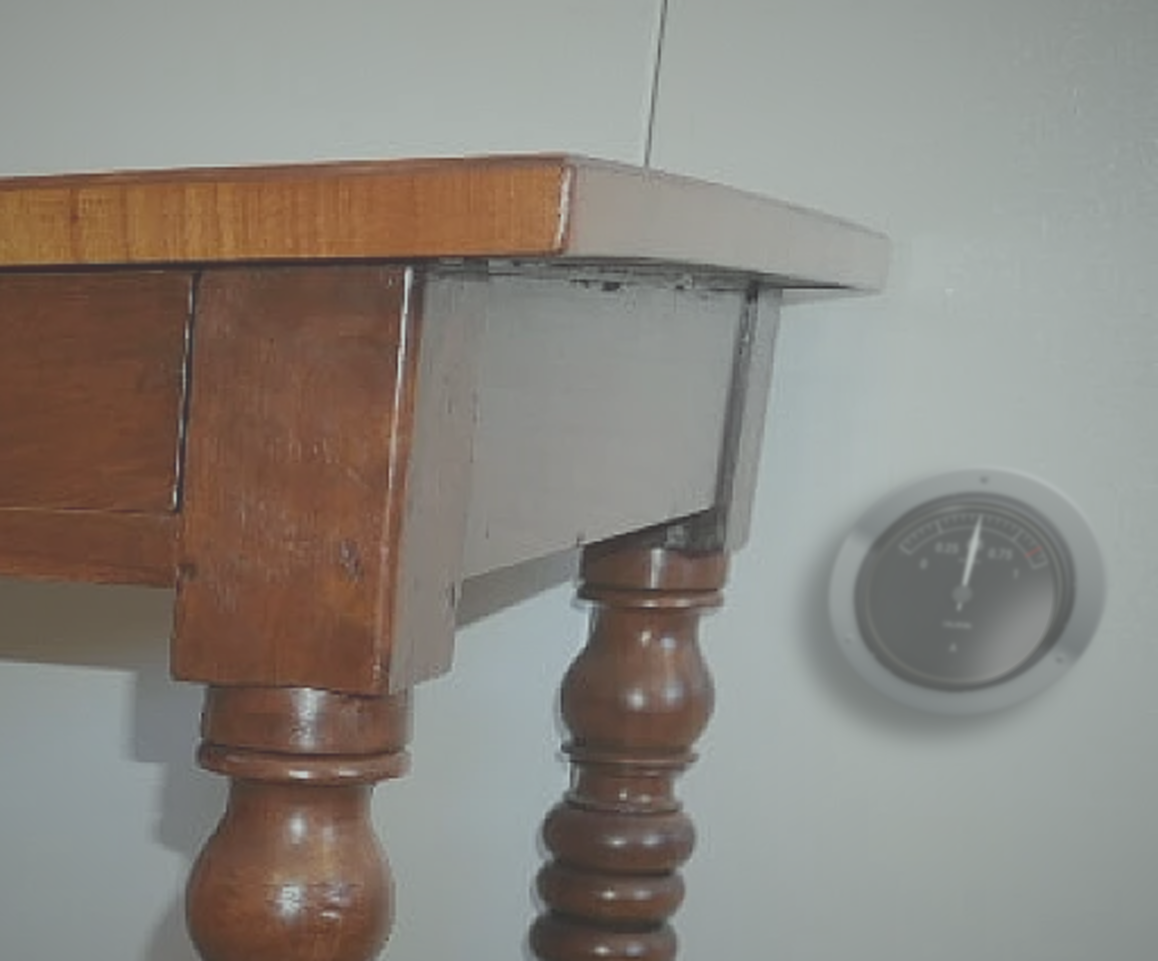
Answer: {"value": 0.5, "unit": "A"}
